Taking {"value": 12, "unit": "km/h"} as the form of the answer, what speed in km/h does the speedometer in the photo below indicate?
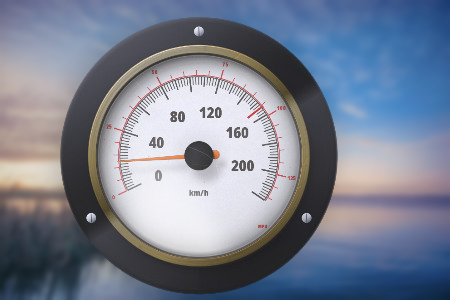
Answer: {"value": 20, "unit": "km/h"}
